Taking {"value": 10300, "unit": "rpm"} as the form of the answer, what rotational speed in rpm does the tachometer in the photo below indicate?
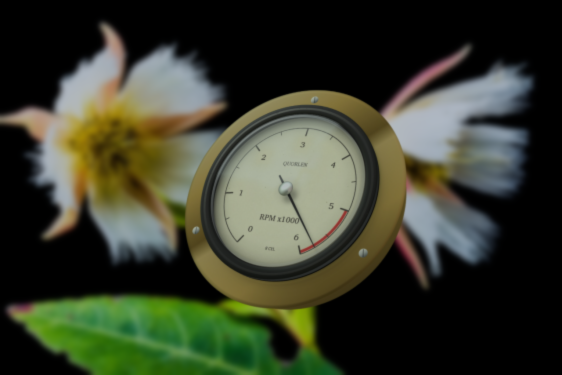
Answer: {"value": 5750, "unit": "rpm"}
